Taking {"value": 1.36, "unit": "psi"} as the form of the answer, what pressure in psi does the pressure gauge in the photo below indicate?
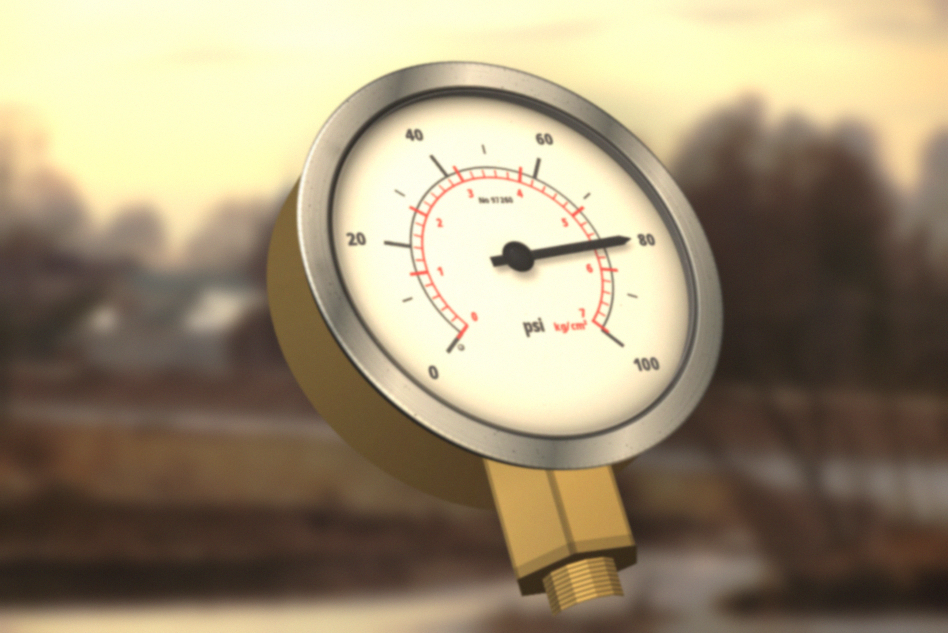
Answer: {"value": 80, "unit": "psi"}
